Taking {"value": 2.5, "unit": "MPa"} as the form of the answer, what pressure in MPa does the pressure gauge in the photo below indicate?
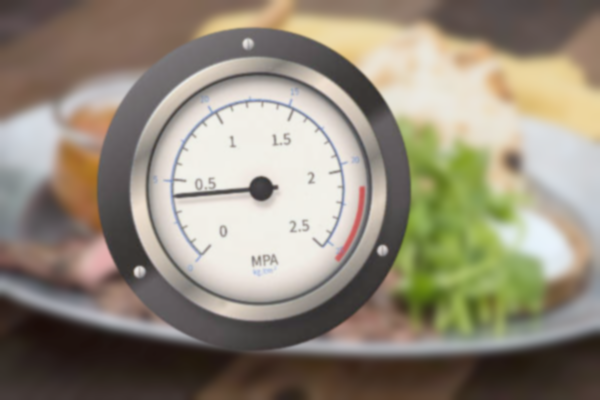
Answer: {"value": 0.4, "unit": "MPa"}
